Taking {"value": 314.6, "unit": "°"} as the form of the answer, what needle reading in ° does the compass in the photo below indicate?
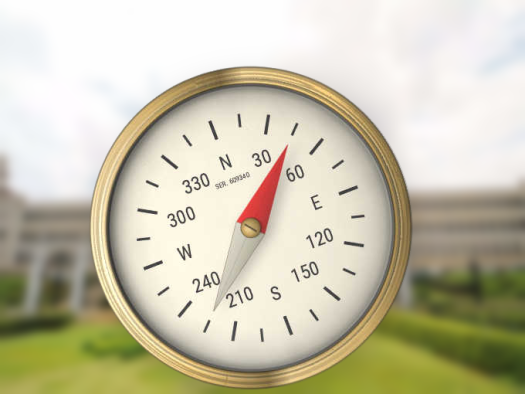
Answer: {"value": 45, "unit": "°"}
